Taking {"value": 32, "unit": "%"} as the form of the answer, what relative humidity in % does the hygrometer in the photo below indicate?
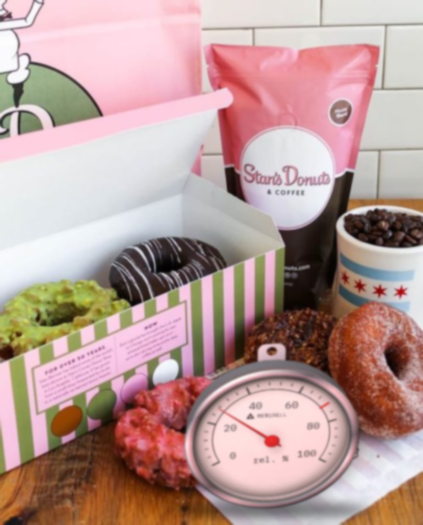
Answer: {"value": 28, "unit": "%"}
